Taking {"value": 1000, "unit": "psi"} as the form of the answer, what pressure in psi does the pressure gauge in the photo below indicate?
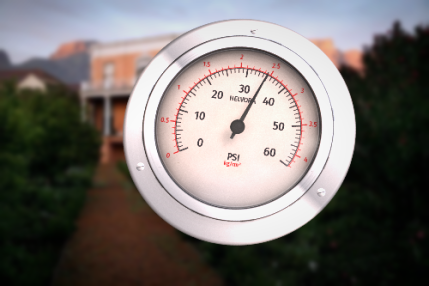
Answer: {"value": 35, "unit": "psi"}
